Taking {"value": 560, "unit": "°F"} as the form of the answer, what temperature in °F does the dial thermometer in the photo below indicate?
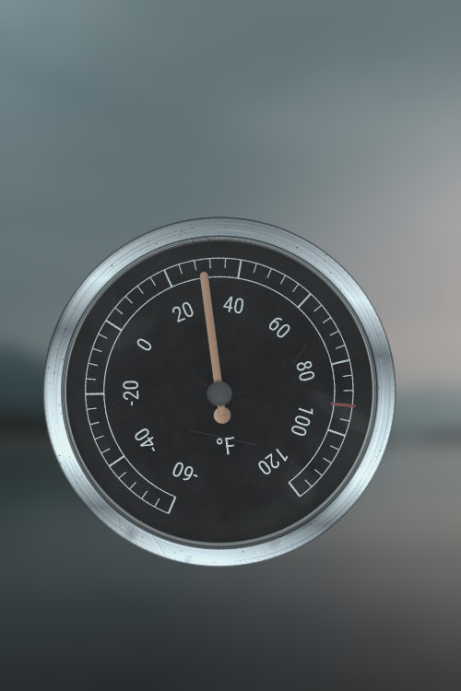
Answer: {"value": 30, "unit": "°F"}
